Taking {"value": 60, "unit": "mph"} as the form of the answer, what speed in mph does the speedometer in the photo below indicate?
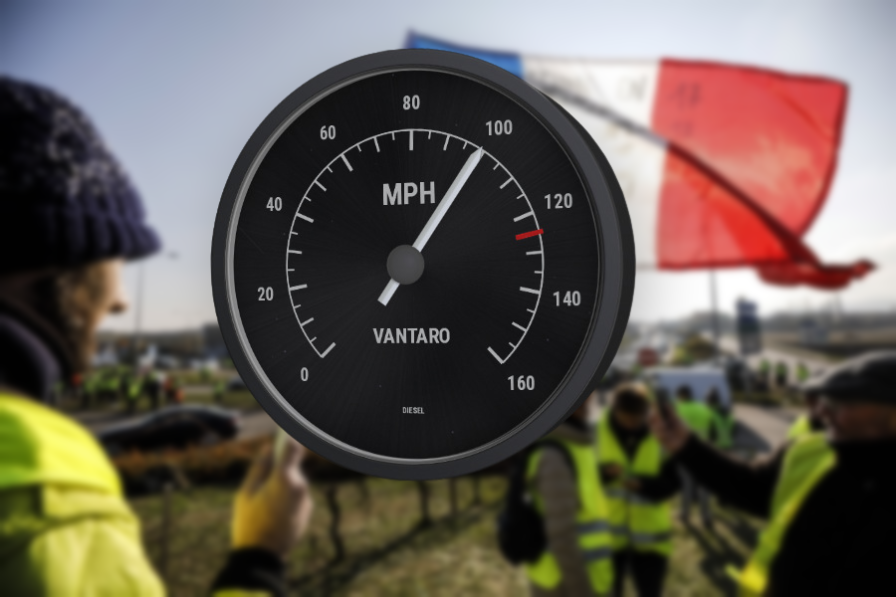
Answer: {"value": 100, "unit": "mph"}
